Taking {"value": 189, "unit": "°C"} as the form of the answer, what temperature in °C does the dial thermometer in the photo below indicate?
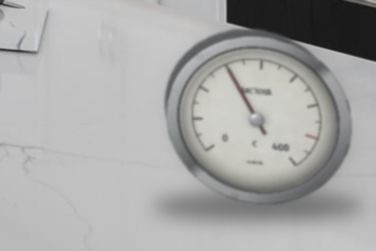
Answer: {"value": 150, "unit": "°C"}
